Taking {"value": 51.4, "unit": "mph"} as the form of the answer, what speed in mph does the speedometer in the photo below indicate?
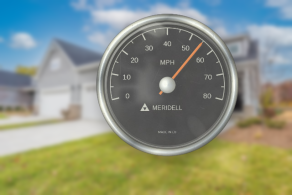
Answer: {"value": 55, "unit": "mph"}
